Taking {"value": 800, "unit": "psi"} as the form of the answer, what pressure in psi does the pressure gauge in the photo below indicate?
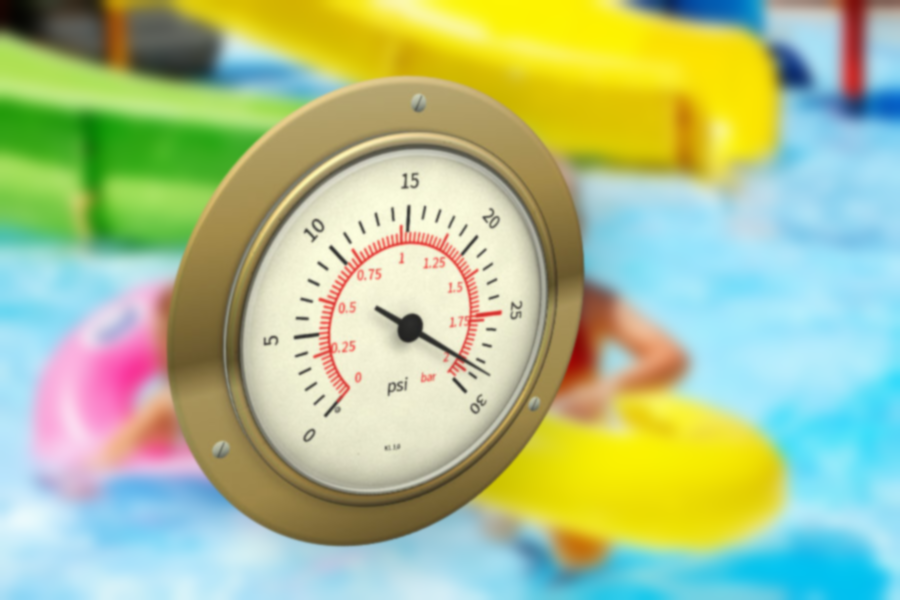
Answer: {"value": 28.5, "unit": "psi"}
